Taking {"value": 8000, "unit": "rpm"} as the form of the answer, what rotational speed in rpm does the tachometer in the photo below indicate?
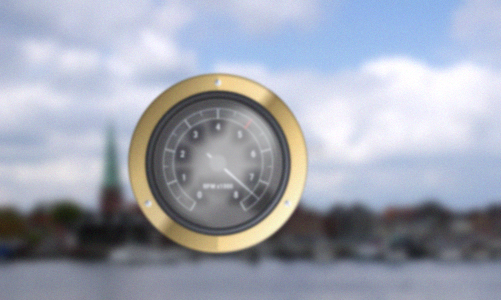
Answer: {"value": 7500, "unit": "rpm"}
